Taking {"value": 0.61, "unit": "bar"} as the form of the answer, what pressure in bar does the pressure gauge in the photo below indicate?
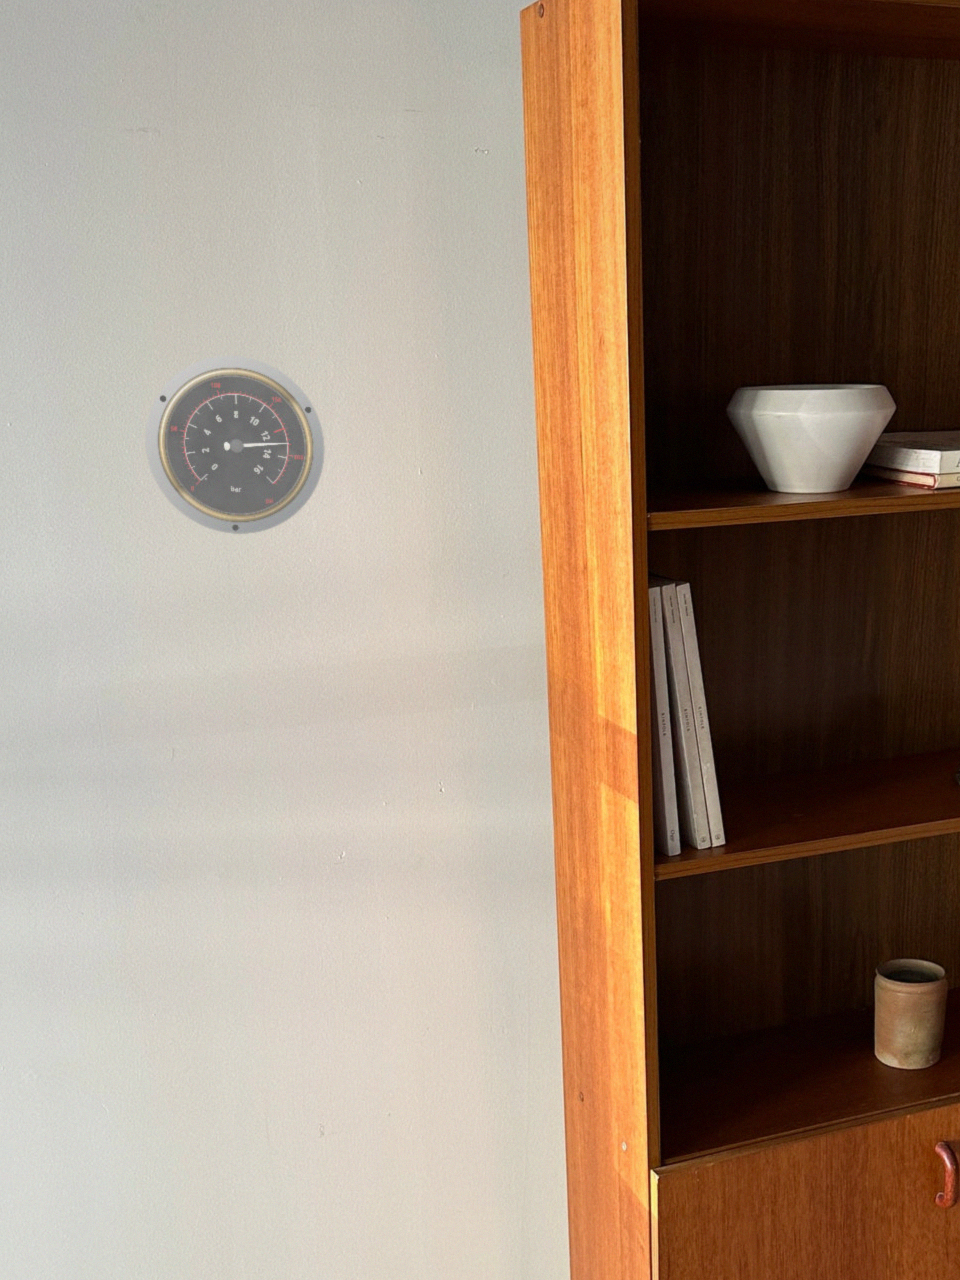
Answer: {"value": 13, "unit": "bar"}
